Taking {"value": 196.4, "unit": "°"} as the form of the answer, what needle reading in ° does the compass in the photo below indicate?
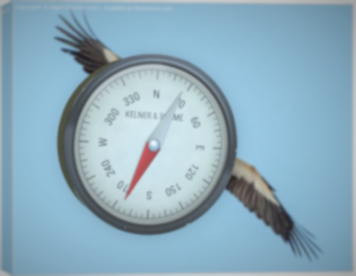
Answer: {"value": 205, "unit": "°"}
